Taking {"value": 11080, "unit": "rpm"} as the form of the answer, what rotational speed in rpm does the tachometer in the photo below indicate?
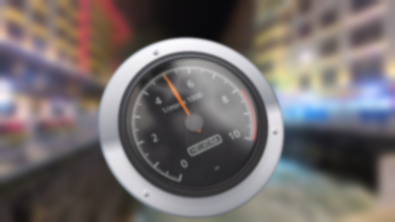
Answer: {"value": 5000, "unit": "rpm"}
